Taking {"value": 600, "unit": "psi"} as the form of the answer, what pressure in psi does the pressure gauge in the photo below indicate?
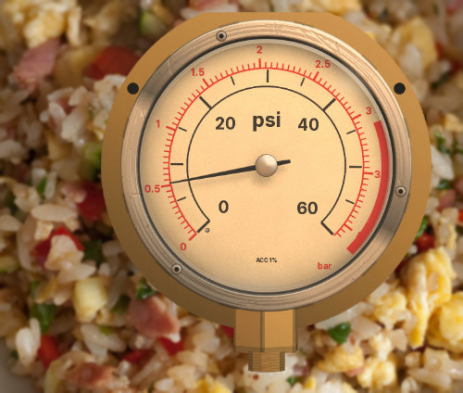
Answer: {"value": 7.5, "unit": "psi"}
